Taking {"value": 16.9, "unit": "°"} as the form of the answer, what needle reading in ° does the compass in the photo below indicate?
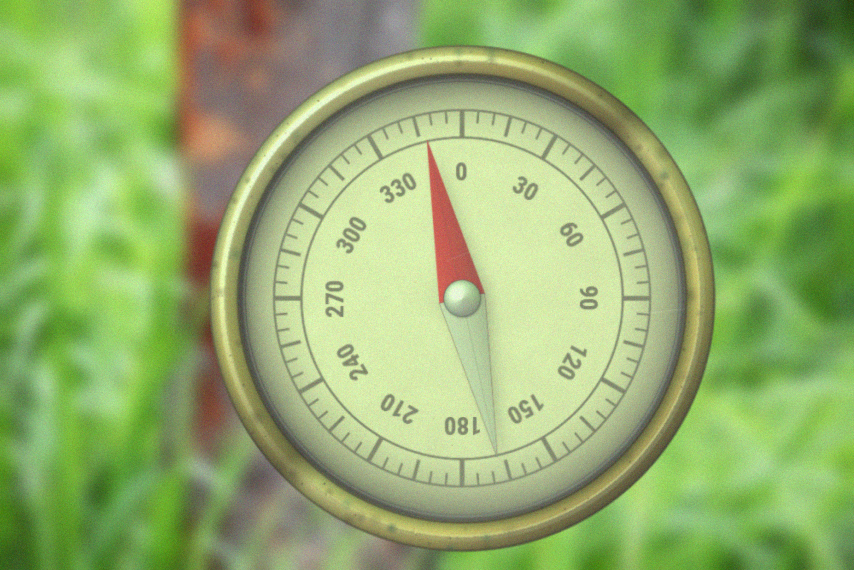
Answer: {"value": 347.5, "unit": "°"}
